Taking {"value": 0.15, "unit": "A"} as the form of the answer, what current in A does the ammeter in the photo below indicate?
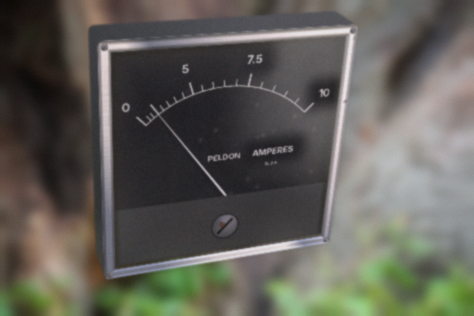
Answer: {"value": 2.5, "unit": "A"}
